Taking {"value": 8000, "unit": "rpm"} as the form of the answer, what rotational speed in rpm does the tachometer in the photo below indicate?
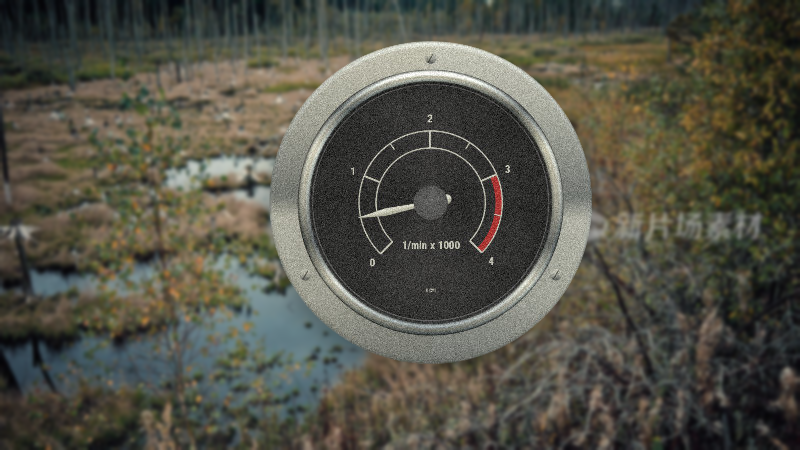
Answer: {"value": 500, "unit": "rpm"}
